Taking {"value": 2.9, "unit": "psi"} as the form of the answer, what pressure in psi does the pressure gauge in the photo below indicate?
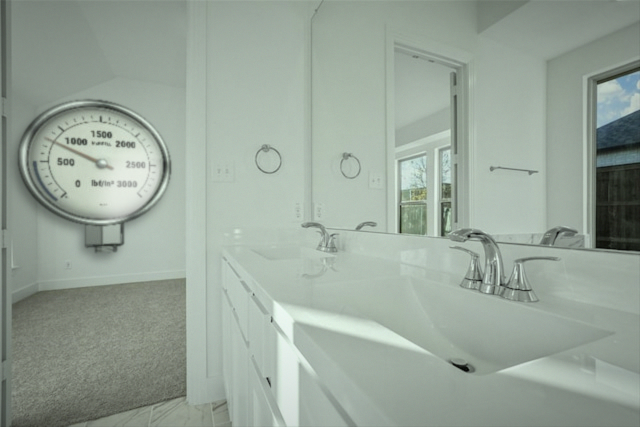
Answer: {"value": 800, "unit": "psi"}
